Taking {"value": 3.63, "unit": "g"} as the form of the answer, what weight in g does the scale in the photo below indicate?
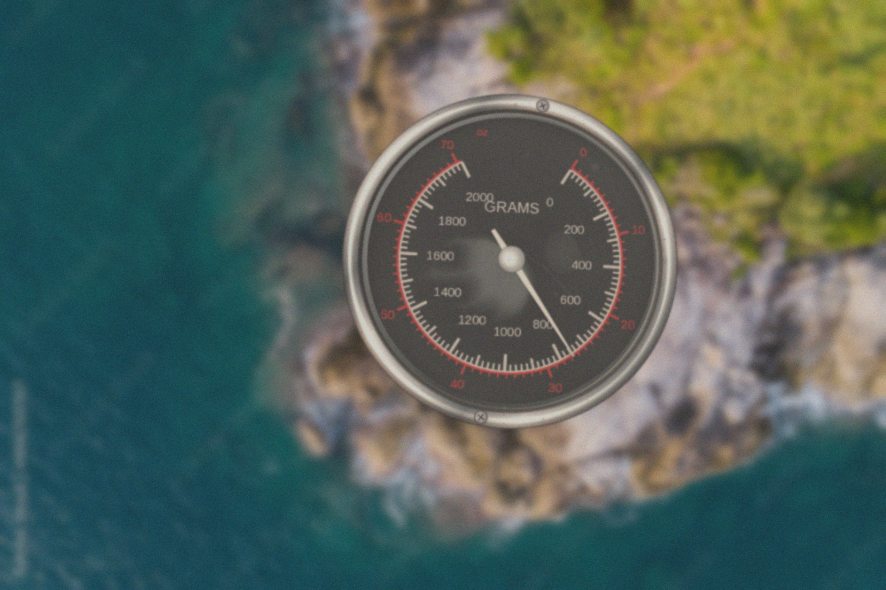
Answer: {"value": 760, "unit": "g"}
